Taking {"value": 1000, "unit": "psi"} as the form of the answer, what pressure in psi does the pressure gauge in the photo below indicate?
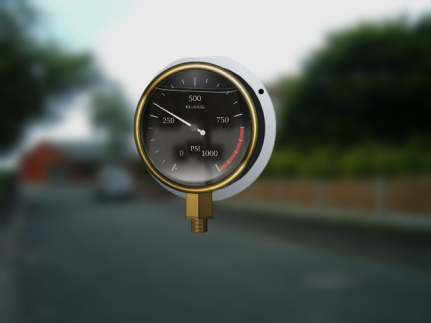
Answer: {"value": 300, "unit": "psi"}
